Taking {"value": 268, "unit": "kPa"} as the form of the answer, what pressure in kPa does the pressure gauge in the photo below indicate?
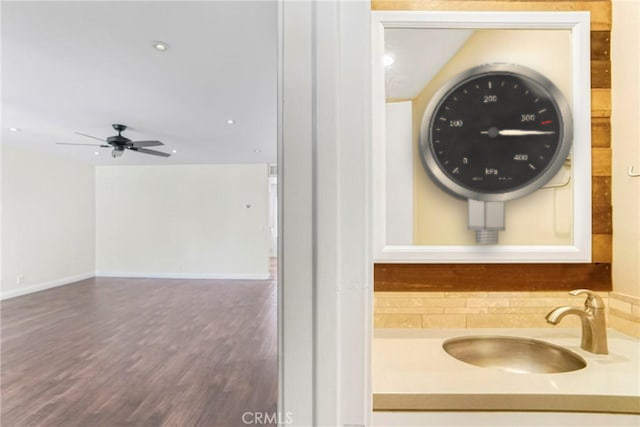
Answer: {"value": 340, "unit": "kPa"}
